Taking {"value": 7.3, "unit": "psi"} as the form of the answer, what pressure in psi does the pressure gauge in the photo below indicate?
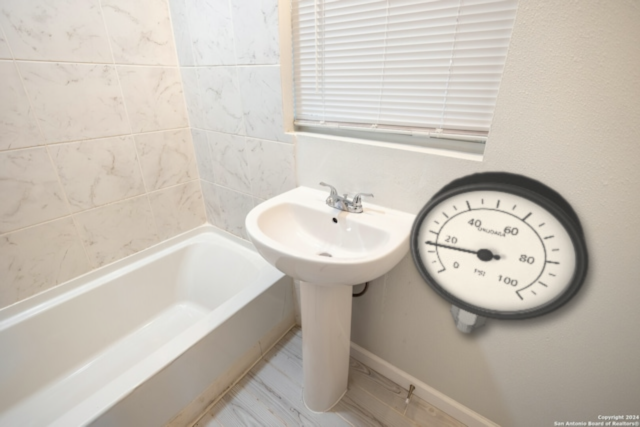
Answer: {"value": 15, "unit": "psi"}
